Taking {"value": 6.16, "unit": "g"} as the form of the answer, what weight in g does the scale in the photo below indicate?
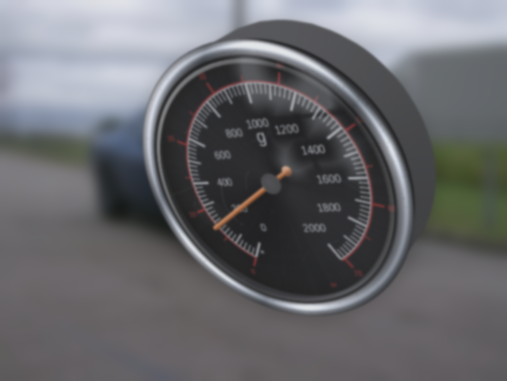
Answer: {"value": 200, "unit": "g"}
